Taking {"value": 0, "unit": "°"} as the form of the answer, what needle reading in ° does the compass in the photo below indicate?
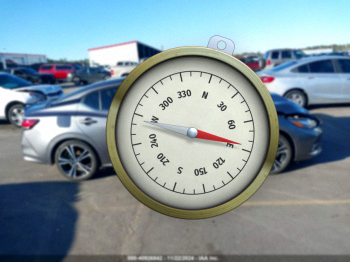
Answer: {"value": 85, "unit": "°"}
